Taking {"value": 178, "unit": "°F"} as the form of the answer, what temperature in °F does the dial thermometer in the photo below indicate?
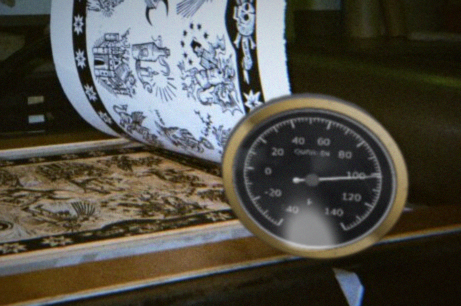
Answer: {"value": 100, "unit": "°F"}
